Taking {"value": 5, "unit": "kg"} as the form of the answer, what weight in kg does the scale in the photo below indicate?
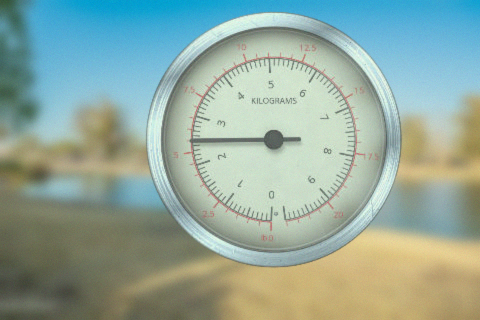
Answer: {"value": 2.5, "unit": "kg"}
